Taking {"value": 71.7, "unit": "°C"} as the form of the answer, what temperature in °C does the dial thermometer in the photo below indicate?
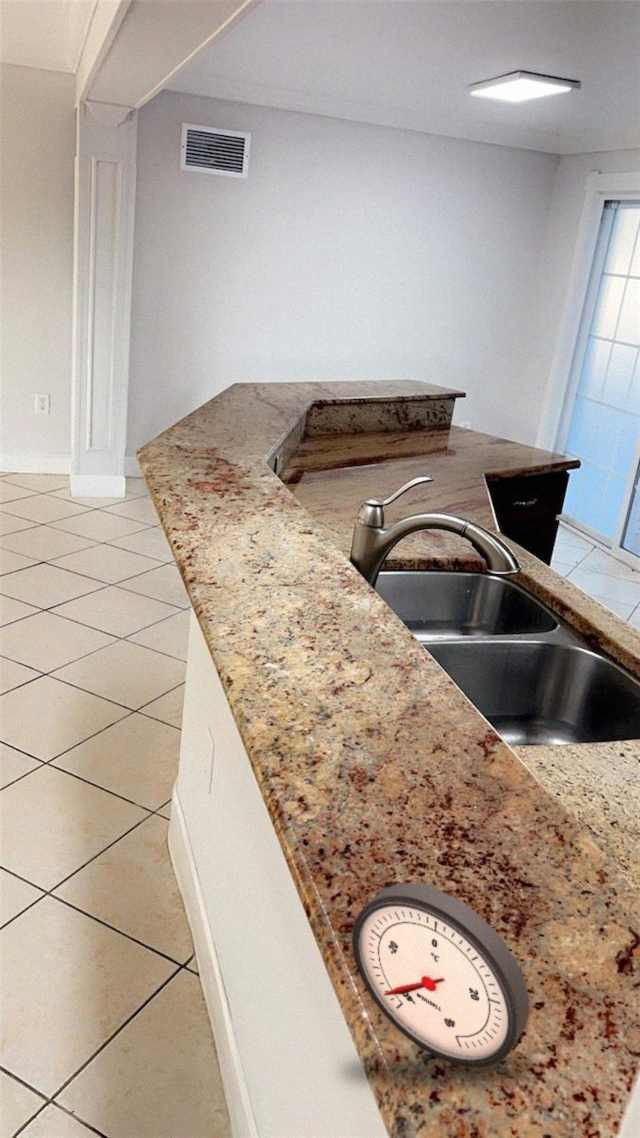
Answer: {"value": -36, "unit": "°C"}
